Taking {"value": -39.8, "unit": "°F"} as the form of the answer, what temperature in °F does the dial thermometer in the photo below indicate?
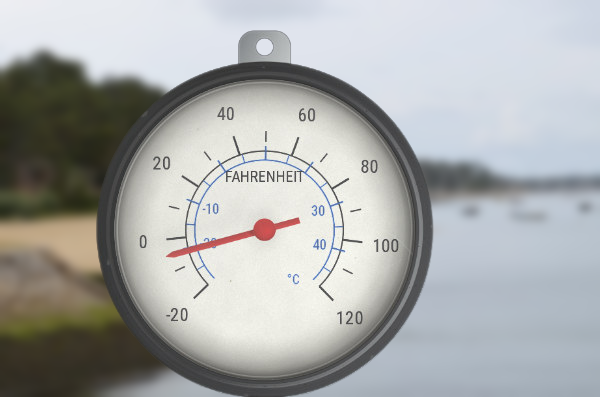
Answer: {"value": -5, "unit": "°F"}
